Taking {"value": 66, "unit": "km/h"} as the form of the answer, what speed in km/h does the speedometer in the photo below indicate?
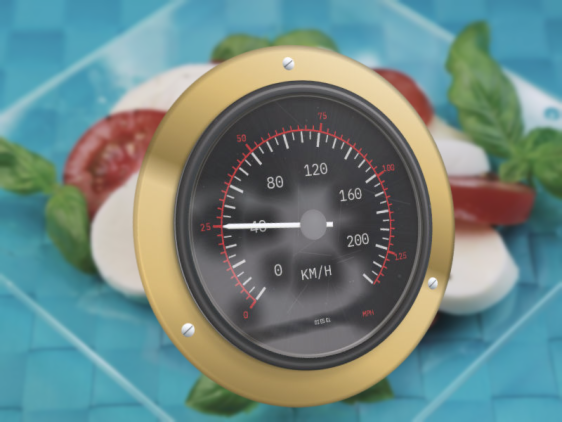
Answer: {"value": 40, "unit": "km/h"}
